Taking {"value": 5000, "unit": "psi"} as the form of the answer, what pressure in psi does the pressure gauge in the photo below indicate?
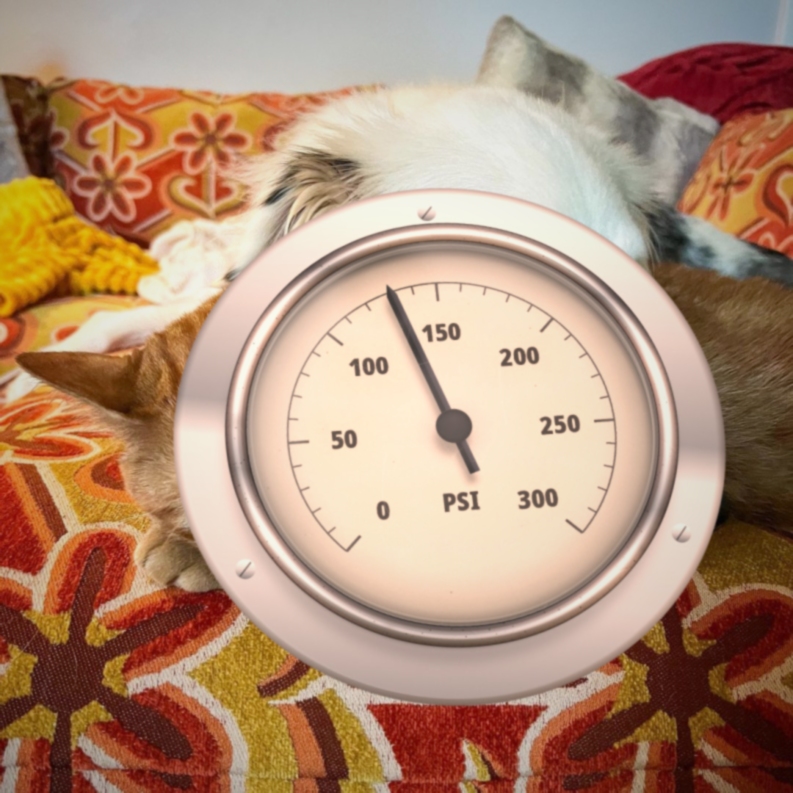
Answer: {"value": 130, "unit": "psi"}
